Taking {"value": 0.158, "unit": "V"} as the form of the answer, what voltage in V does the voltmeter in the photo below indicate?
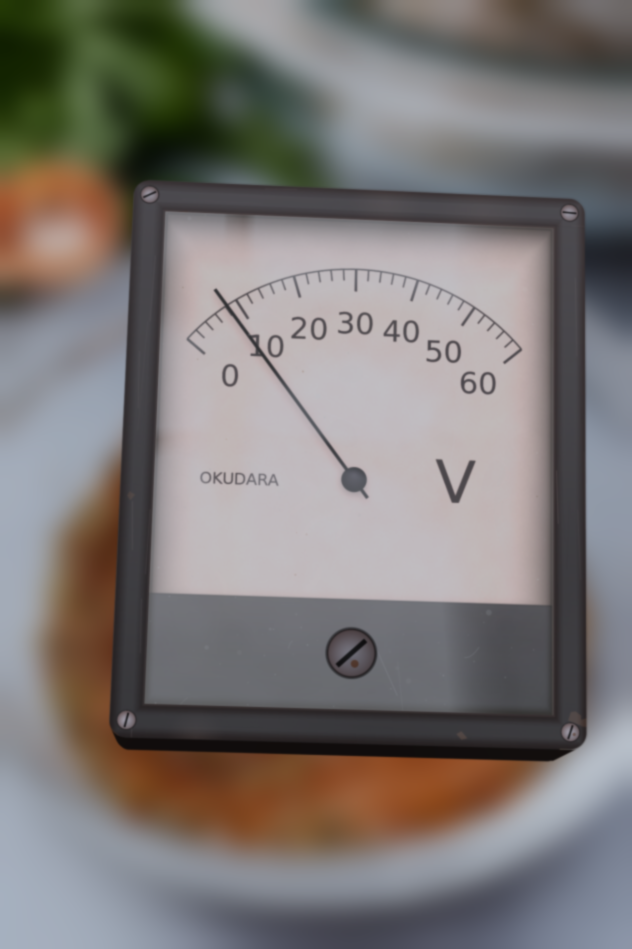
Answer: {"value": 8, "unit": "V"}
